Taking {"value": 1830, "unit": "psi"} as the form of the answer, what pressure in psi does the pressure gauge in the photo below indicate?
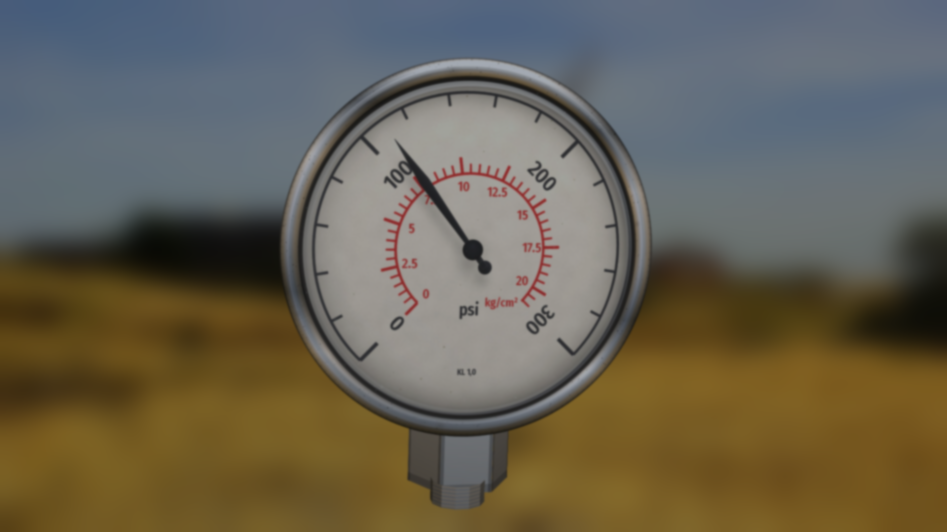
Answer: {"value": 110, "unit": "psi"}
